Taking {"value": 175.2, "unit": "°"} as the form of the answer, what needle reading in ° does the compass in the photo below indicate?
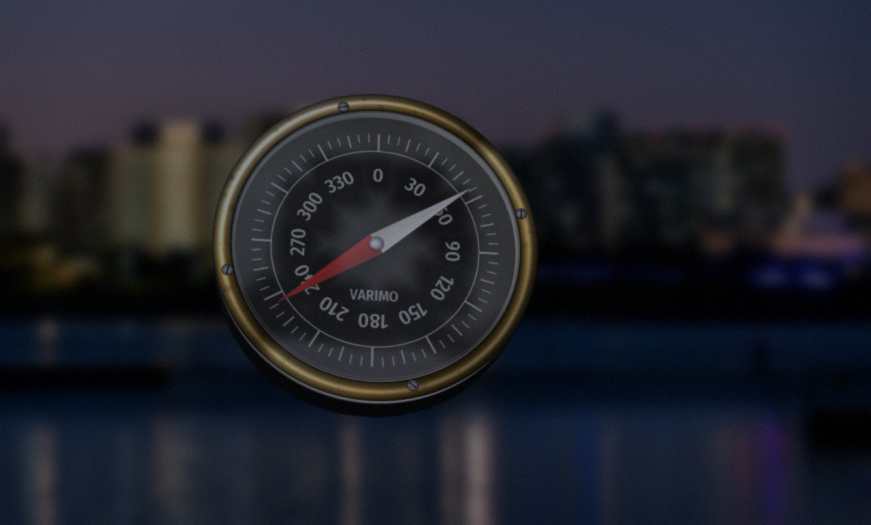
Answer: {"value": 235, "unit": "°"}
